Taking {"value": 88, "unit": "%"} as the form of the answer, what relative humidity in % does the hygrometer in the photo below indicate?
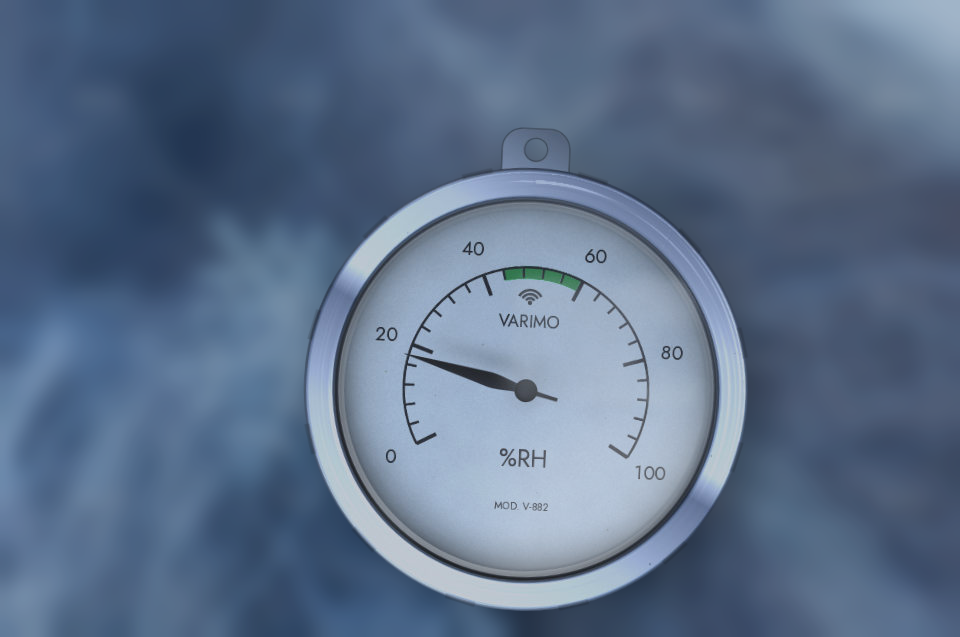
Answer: {"value": 18, "unit": "%"}
